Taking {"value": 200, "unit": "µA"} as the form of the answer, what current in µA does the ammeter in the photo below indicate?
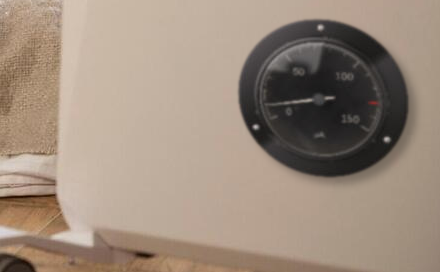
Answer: {"value": 10, "unit": "µA"}
